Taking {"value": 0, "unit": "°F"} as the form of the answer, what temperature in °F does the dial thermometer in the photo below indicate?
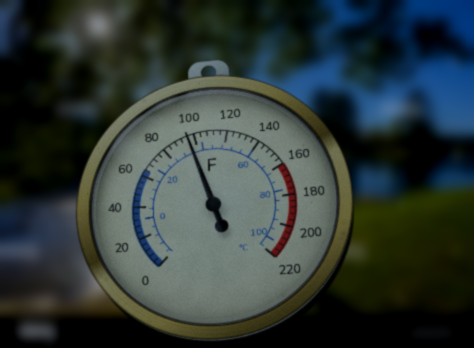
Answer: {"value": 96, "unit": "°F"}
